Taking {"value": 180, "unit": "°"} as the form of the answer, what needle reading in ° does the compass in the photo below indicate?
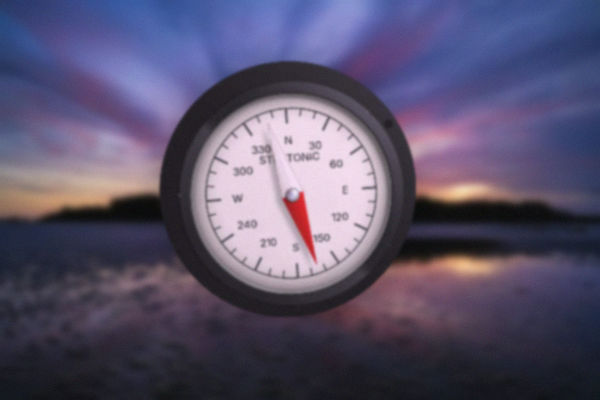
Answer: {"value": 165, "unit": "°"}
